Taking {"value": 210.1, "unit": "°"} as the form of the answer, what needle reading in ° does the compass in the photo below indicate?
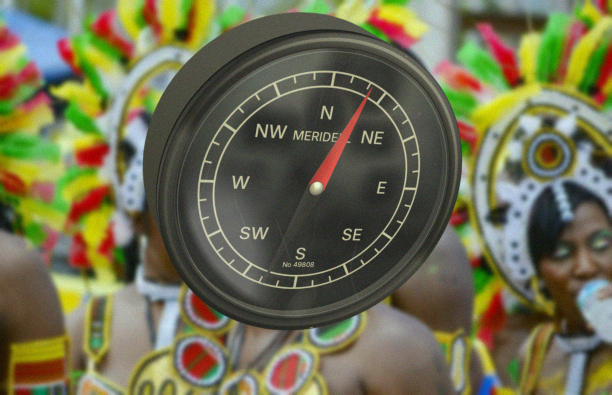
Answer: {"value": 20, "unit": "°"}
